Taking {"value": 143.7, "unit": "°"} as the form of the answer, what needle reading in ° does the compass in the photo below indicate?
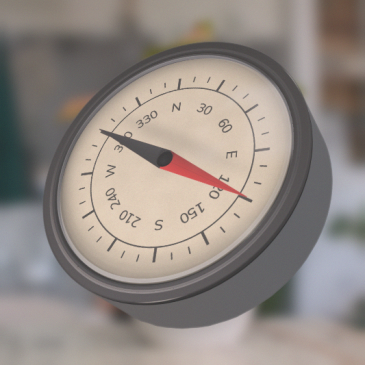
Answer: {"value": 120, "unit": "°"}
